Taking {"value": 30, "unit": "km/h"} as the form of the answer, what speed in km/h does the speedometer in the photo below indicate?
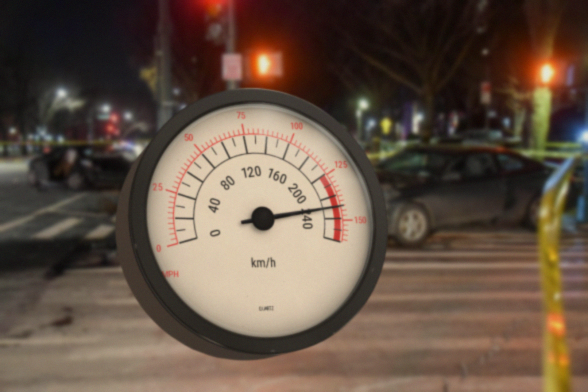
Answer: {"value": 230, "unit": "km/h"}
